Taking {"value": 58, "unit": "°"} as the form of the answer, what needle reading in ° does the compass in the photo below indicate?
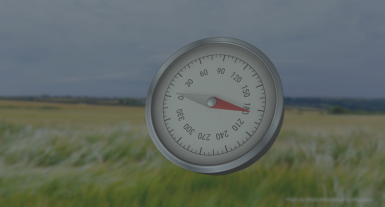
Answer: {"value": 185, "unit": "°"}
